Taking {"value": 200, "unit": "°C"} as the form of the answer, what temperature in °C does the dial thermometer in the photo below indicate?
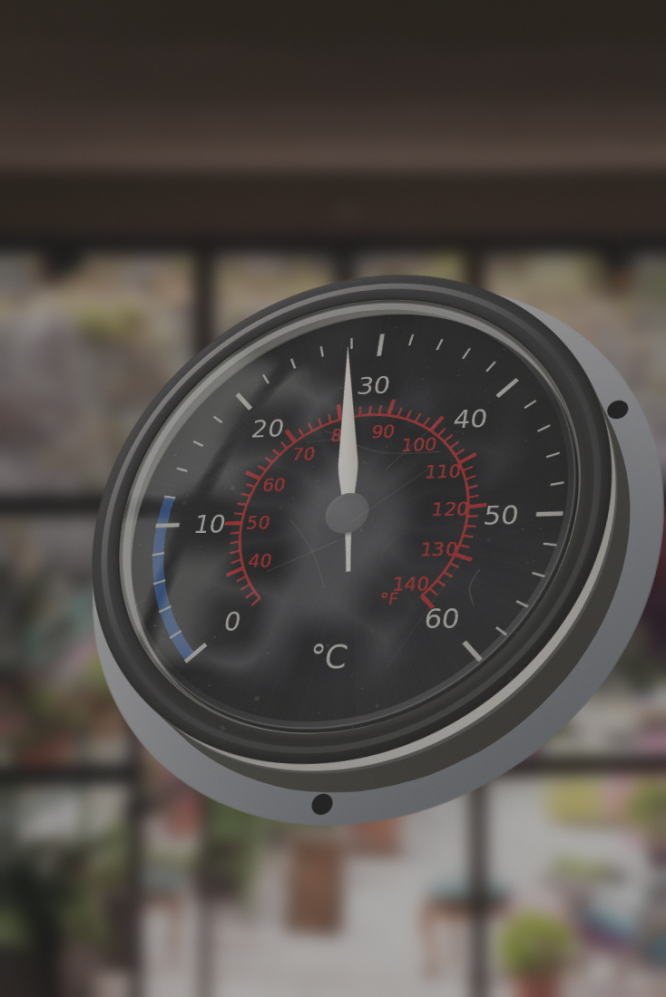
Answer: {"value": 28, "unit": "°C"}
